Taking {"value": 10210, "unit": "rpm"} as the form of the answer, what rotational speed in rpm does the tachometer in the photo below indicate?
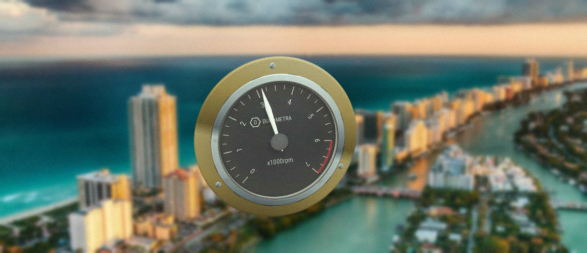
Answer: {"value": 3125, "unit": "rpm"}
